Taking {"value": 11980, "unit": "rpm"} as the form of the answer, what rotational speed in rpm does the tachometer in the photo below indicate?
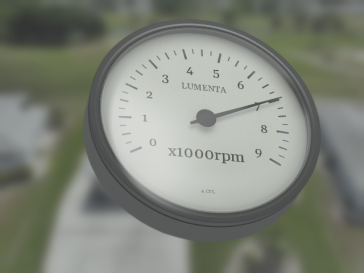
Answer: {"value": 7000, "unit": "rpm"}
